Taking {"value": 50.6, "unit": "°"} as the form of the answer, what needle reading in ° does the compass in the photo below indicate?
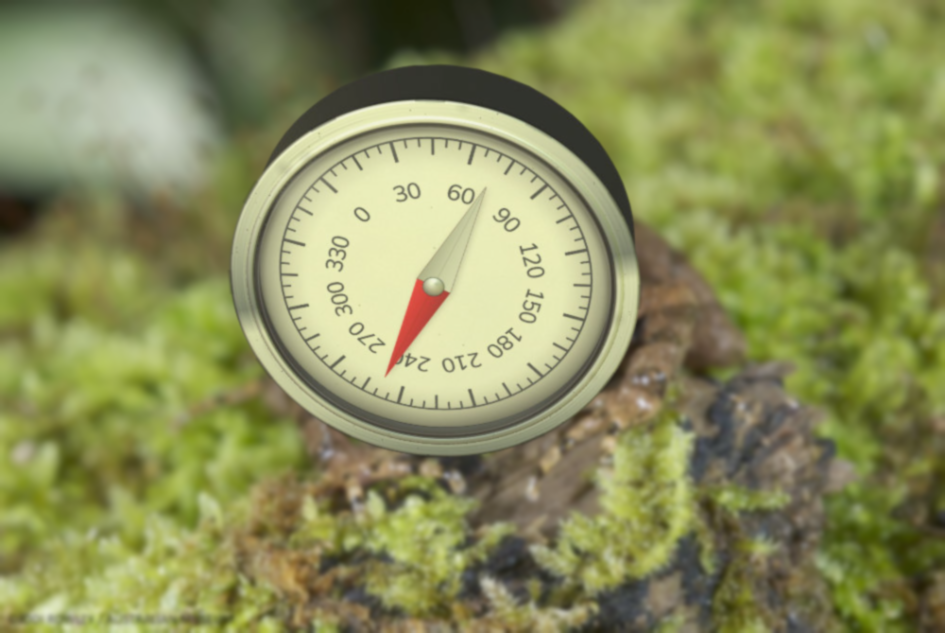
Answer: {"value": 250, "unit": "°"}
